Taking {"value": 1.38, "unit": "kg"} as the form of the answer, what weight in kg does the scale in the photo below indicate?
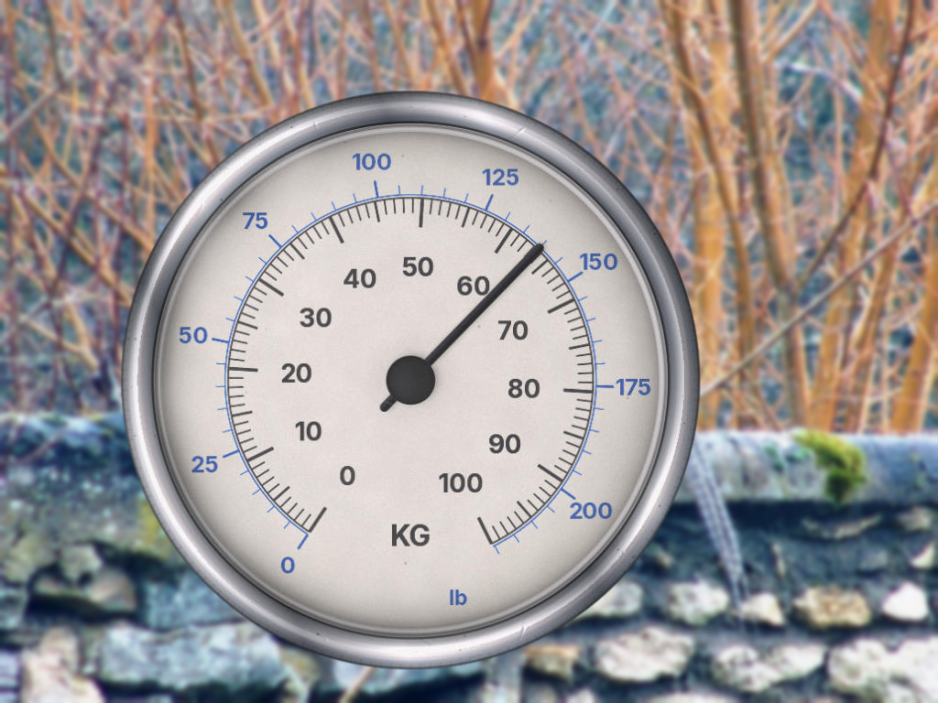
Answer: {"value": 63.5, "unit": "kg"}
